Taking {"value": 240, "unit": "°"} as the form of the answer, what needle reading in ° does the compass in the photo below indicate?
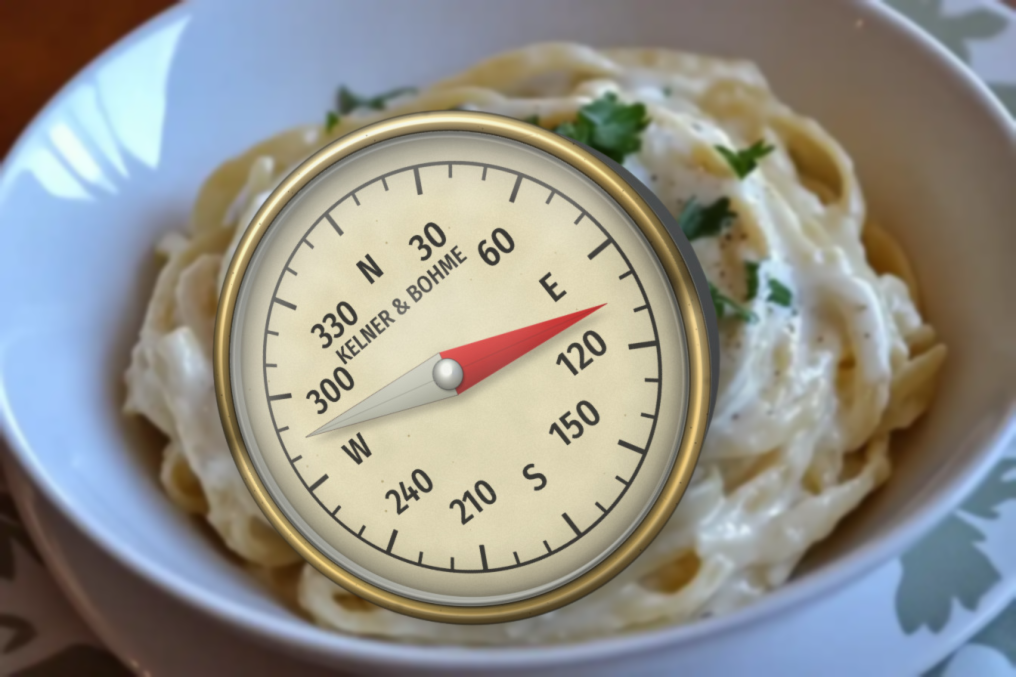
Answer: {"value": 105, "unit": "°"}
